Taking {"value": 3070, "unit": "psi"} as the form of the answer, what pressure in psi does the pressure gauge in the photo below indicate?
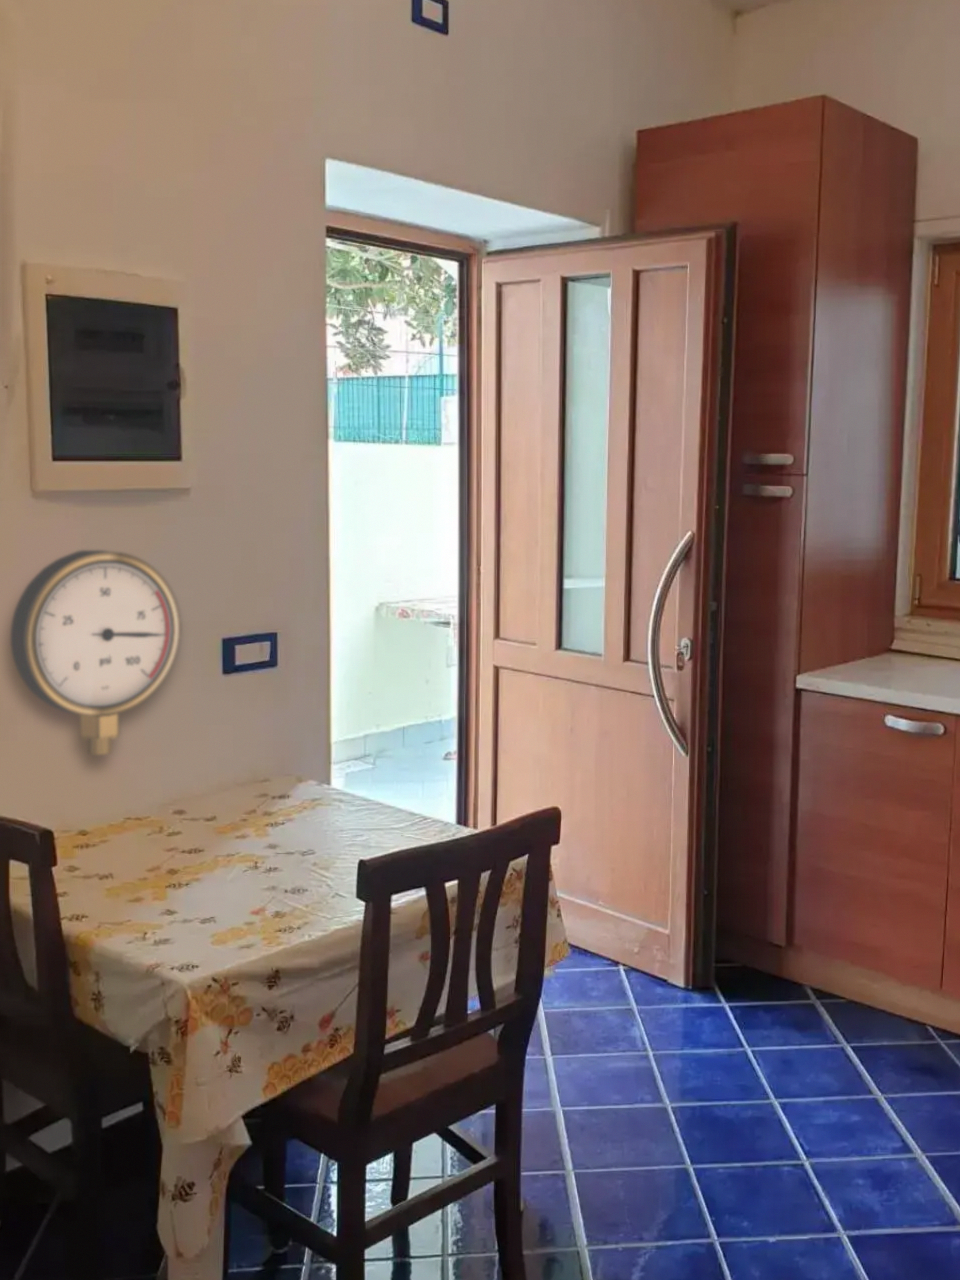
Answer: {"value": 85, "unit": "psi"}
